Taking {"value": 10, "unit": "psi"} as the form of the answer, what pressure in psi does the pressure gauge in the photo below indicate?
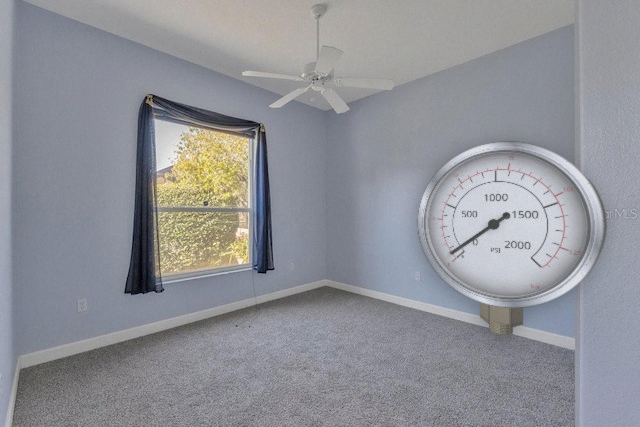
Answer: {"value": 50, "unit": "psi"}
